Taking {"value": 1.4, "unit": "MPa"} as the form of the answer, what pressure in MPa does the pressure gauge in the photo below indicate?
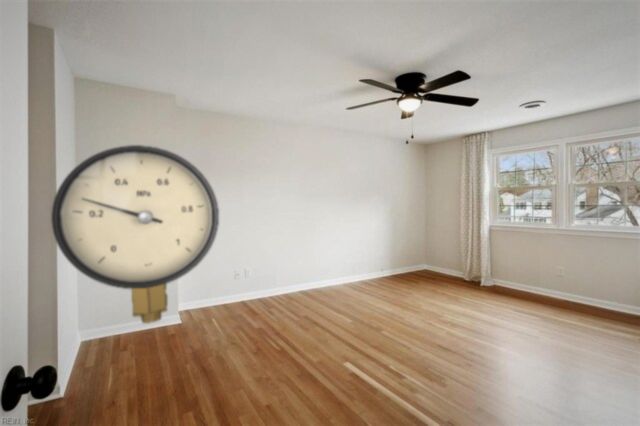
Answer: {"value": 0.25, "unit": "MPa"}
